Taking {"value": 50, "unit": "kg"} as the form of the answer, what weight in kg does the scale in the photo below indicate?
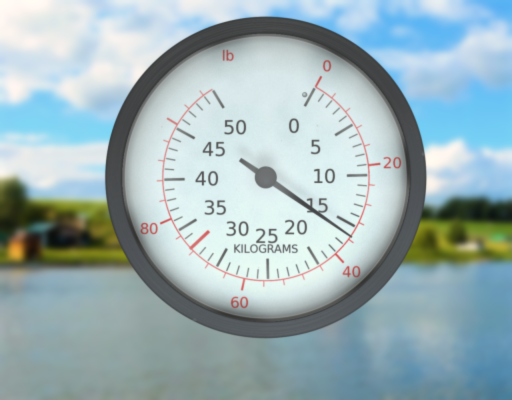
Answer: {"value": 16, "unit": "kg"}
